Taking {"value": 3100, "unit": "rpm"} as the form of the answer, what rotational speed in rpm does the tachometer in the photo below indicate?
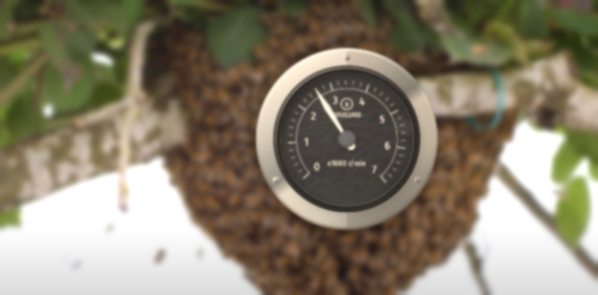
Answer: {"value": 2600, "unit": "rpm"}
